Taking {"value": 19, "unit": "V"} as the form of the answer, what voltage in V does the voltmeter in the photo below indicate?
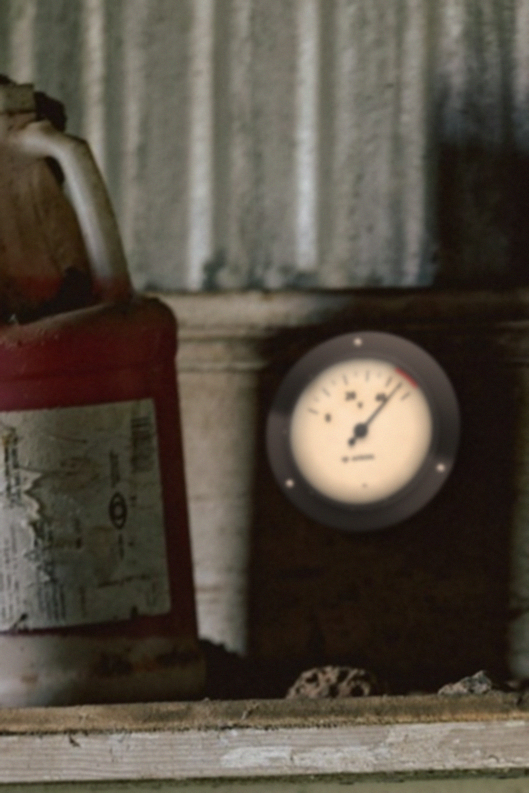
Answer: {"value": 45, "unit": "V"}
